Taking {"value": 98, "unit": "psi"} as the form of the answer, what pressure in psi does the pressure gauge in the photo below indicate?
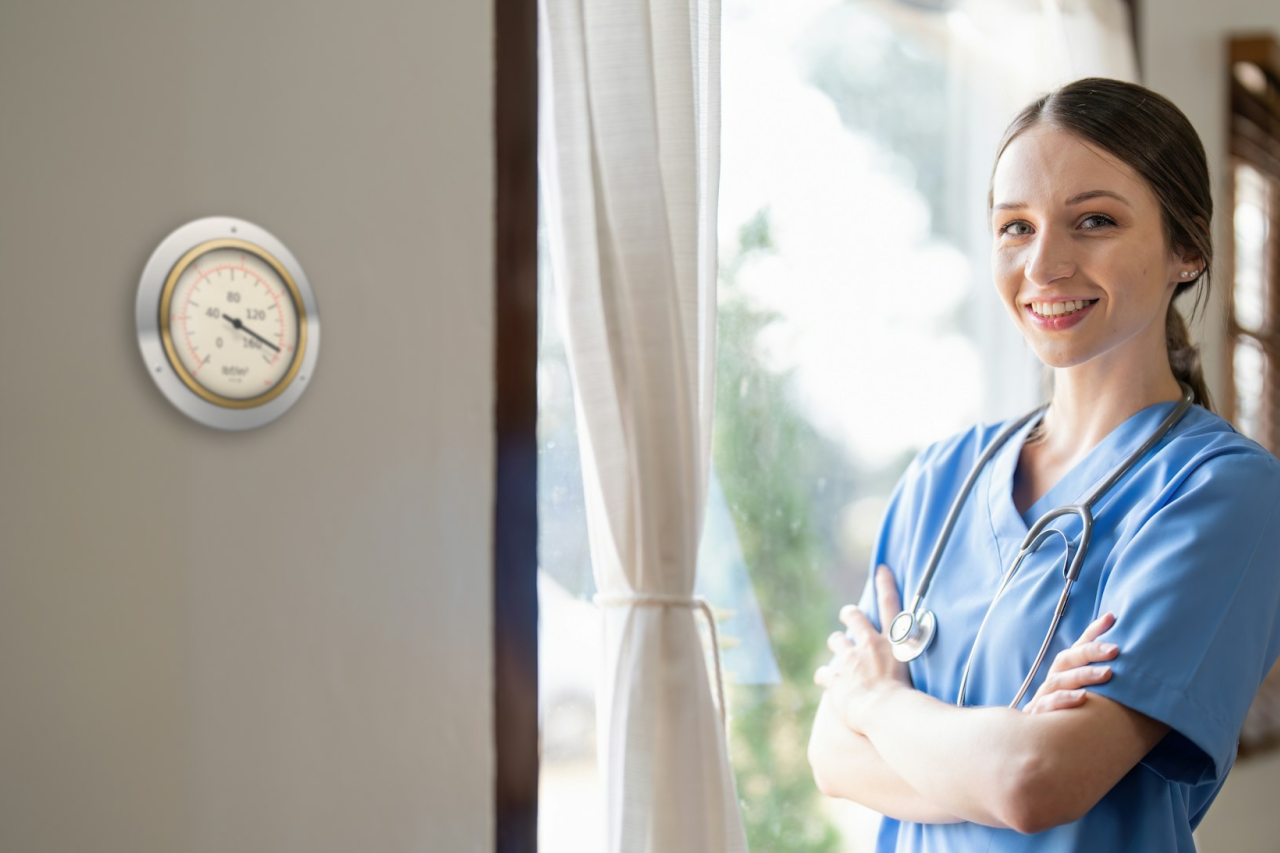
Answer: {"value": 150, "unit": "psi"}
